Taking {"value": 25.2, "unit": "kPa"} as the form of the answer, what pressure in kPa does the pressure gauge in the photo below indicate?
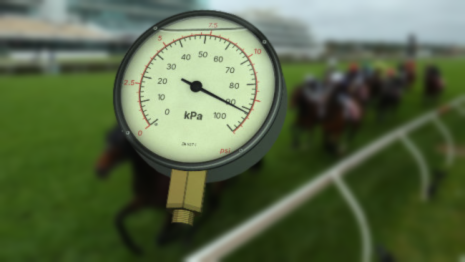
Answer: {"value": 92, "unit": "kPa"}
